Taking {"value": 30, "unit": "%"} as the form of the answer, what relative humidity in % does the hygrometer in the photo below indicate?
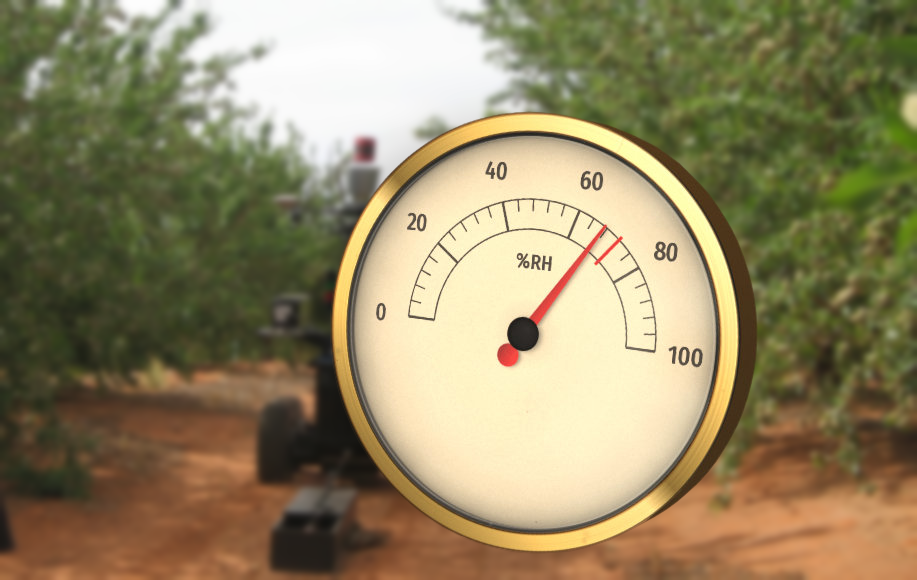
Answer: {"value": 68, "unit": "%"}
